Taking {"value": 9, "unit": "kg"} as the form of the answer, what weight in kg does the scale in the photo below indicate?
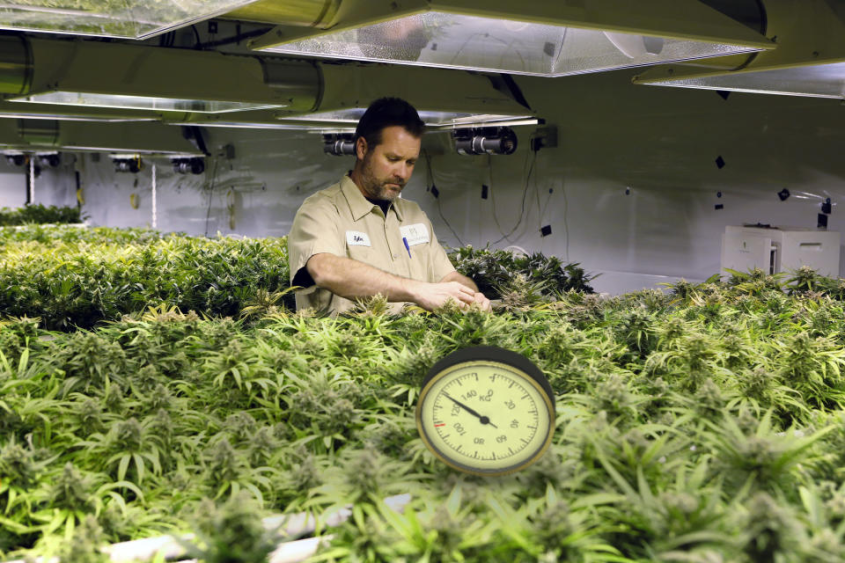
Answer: {"value": 130, "unit": "kg"}
